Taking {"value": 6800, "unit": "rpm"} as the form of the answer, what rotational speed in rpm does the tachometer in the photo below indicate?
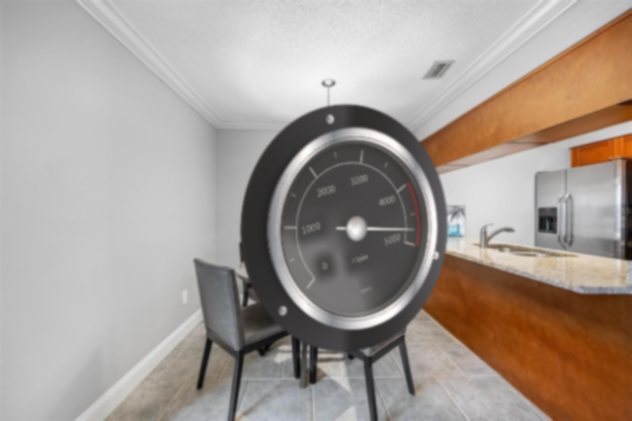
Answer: {"value": 4750, "unit": "rpm"}
